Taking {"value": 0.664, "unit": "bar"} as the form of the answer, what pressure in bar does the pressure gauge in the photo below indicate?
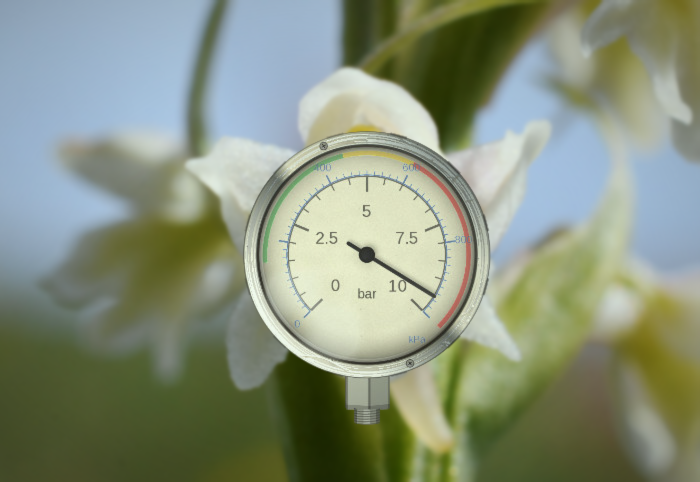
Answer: {"value": 9.5, "unit": "bar"}
